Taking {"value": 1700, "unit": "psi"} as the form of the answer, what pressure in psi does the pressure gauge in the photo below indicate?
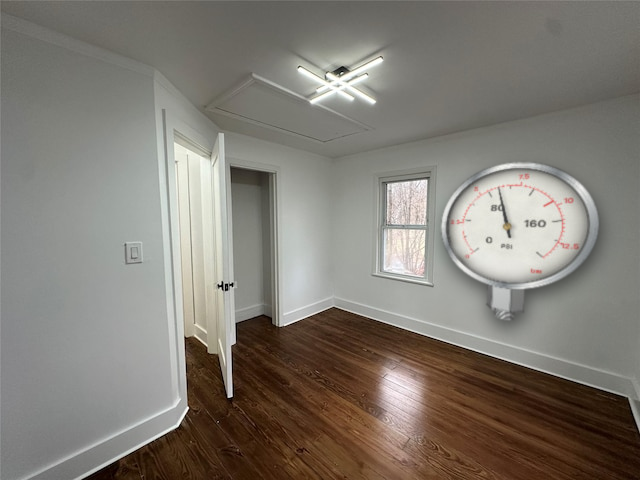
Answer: {"value": 90, "unit": "psi"}
